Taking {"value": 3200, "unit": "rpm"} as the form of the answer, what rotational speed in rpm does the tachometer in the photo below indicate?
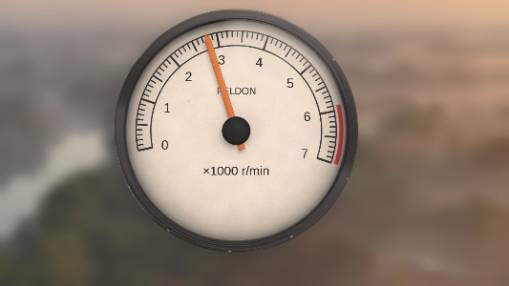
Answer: {"value": 2800, "unit": "rpm"}
